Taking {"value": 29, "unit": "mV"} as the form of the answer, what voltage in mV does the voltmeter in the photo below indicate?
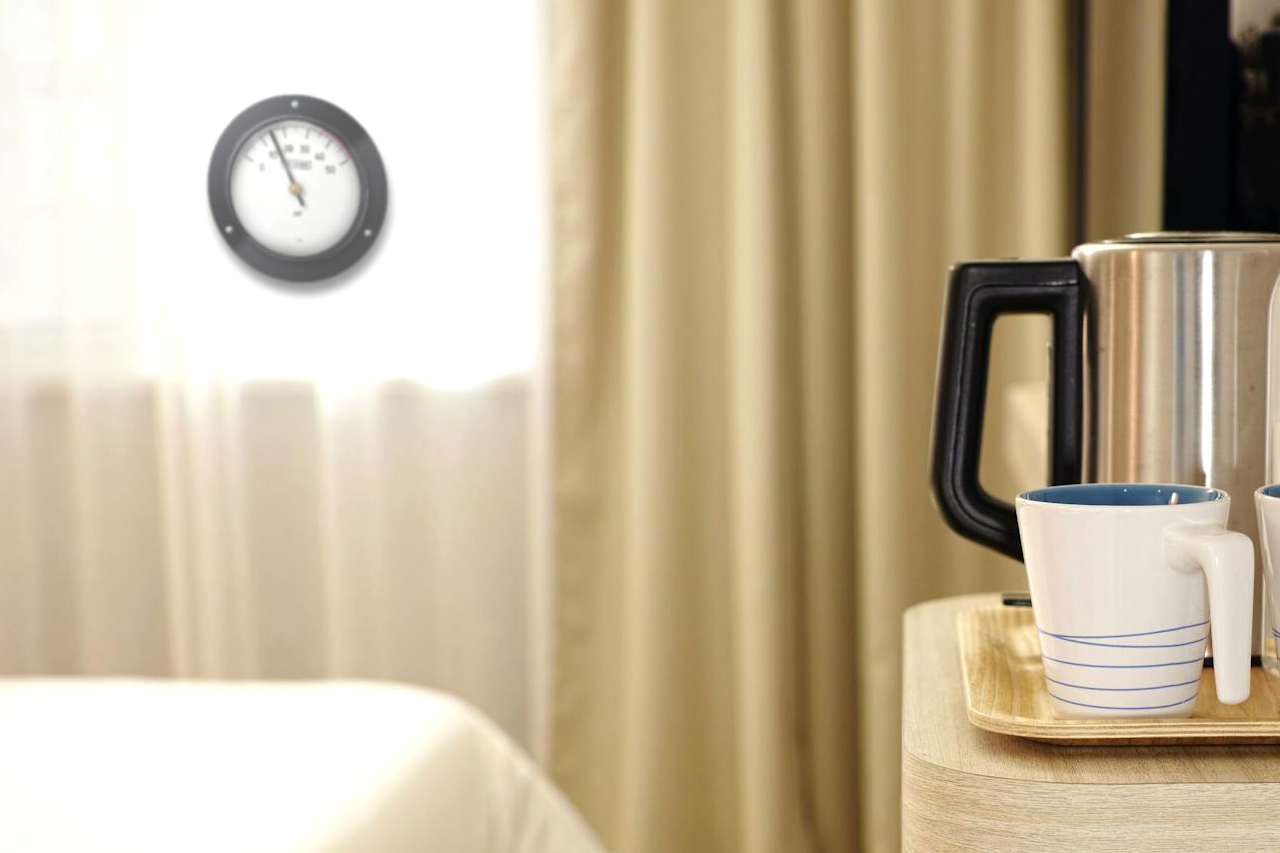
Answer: {"value": 15, "unit": "mV"}
